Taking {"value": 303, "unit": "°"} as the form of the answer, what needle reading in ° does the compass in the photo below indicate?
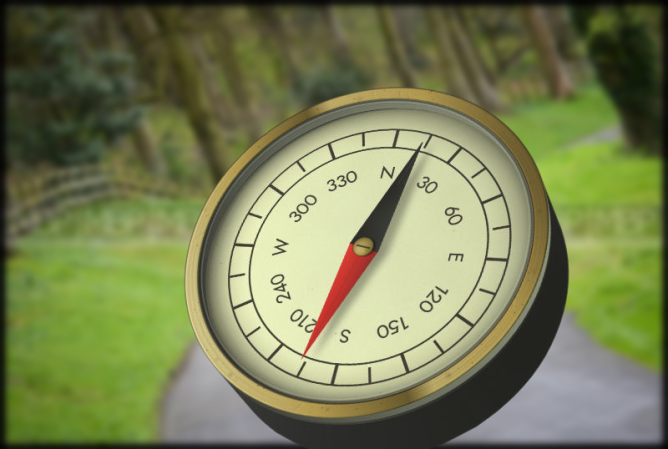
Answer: {"value": 195, "unit": "°"}
